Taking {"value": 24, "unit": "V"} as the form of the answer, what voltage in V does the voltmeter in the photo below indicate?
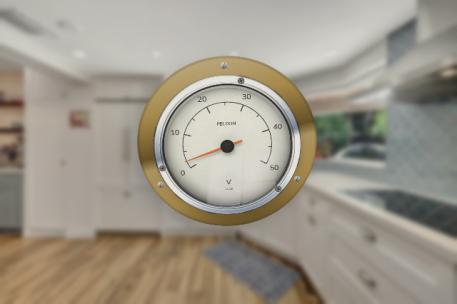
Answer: {"value": 2.5, "unit": "V"}
